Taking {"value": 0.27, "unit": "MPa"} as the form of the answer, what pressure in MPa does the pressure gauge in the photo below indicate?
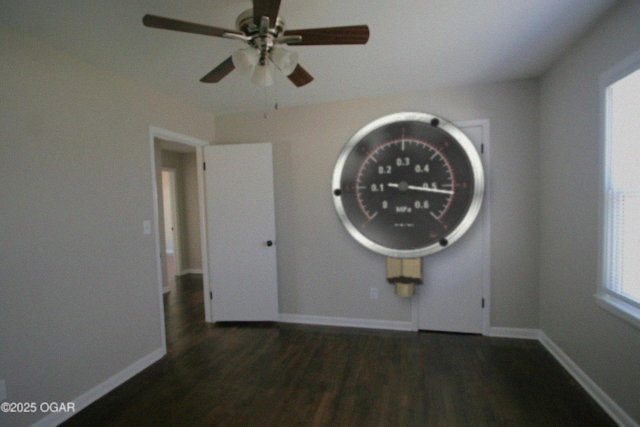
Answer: {"value": 0.52, "unit": "MPa"}
